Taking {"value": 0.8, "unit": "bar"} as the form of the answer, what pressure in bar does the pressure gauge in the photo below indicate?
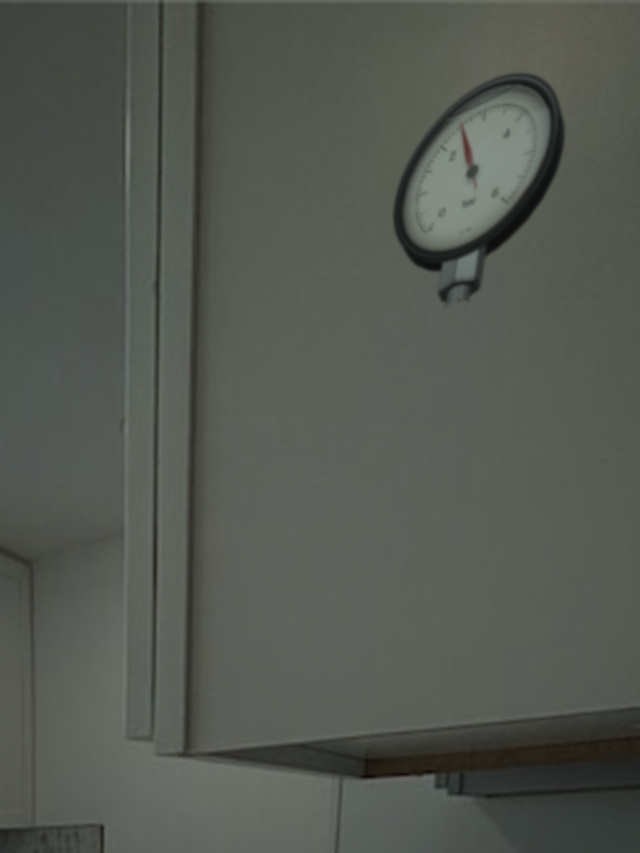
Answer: {"value": 2.5, "unit": "bar"}
